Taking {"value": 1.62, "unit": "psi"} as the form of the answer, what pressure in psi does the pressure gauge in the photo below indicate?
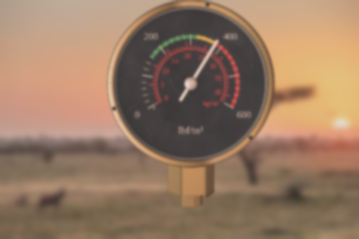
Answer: {"value": 380, "unit": "psi"}
